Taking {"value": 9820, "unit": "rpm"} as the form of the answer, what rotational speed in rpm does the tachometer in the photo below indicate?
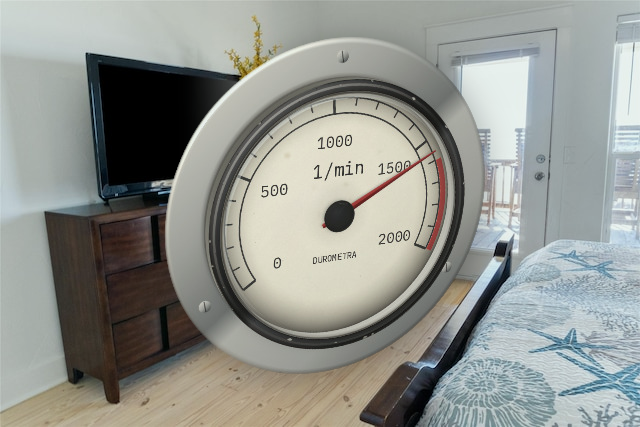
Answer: {"value": 1550, "unit": "rpm"}
